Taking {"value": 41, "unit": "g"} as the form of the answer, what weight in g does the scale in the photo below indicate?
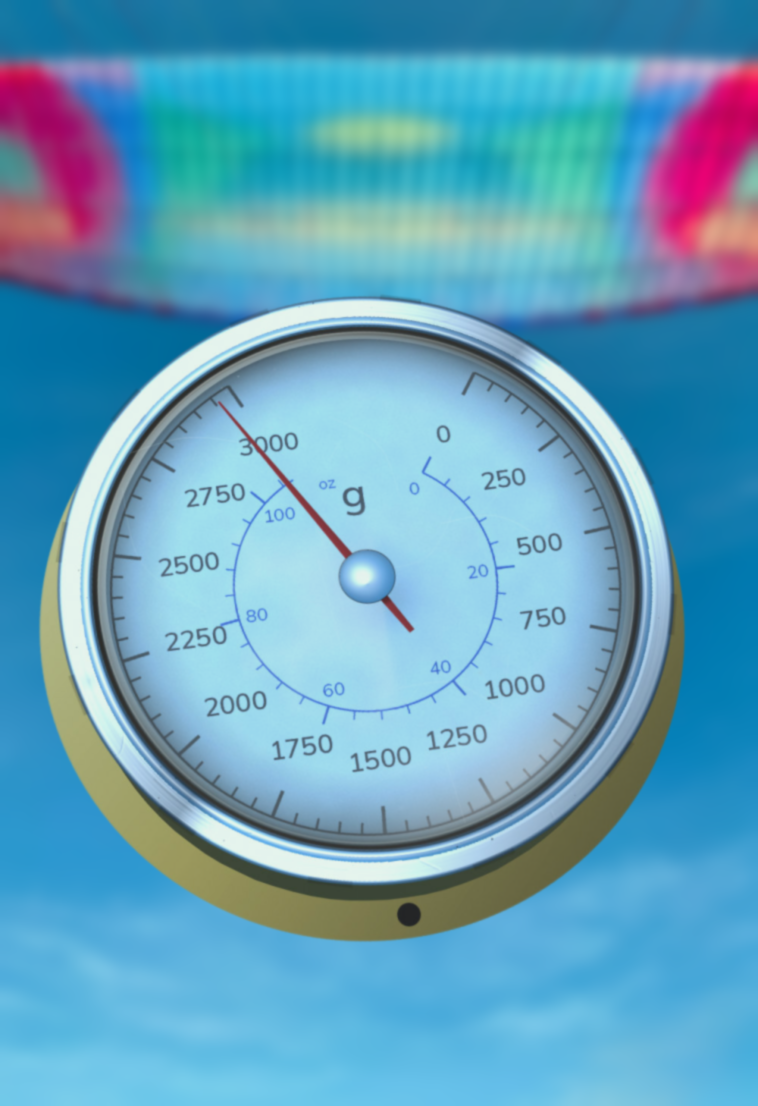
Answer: {"value": 2950, "unit": "g"}
